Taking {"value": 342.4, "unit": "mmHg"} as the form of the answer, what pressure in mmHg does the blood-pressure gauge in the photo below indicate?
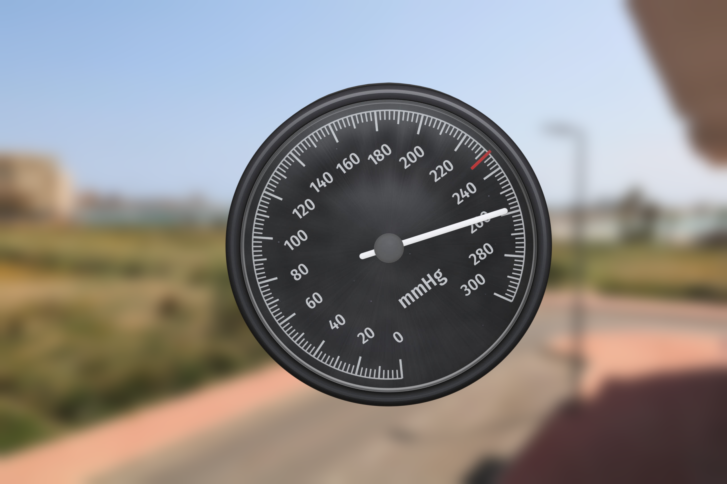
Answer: {"value": 258, "unit": "mmHg"}
